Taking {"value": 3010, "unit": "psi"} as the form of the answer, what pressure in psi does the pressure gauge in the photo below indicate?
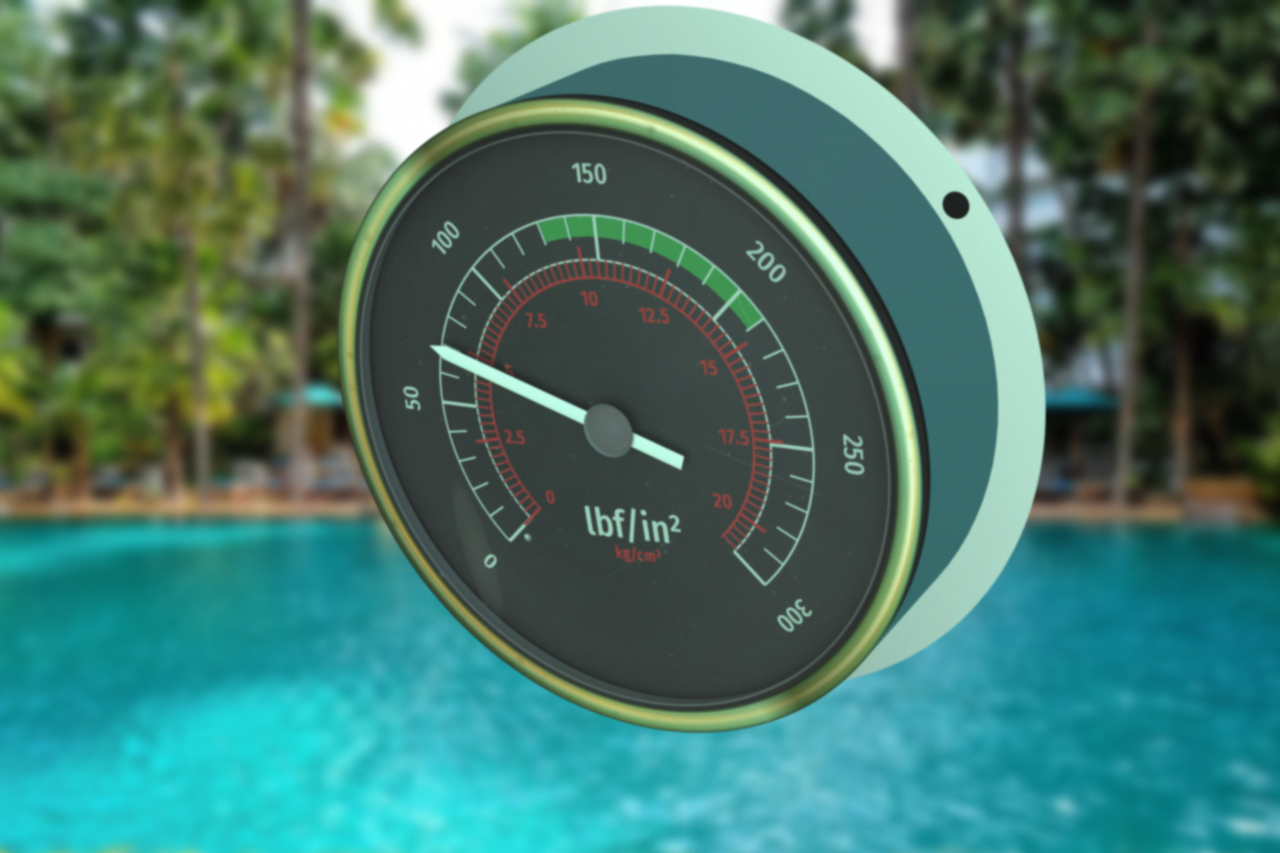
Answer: {"value": 70, "unit": "psi"}
